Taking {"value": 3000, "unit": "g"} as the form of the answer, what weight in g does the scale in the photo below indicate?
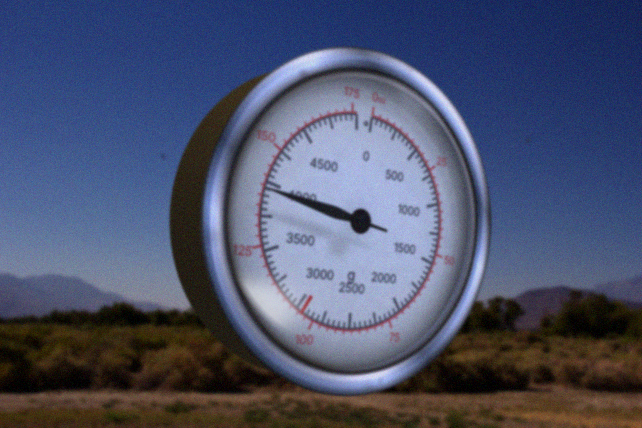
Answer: {"value": 3950, "unit": "g"}
